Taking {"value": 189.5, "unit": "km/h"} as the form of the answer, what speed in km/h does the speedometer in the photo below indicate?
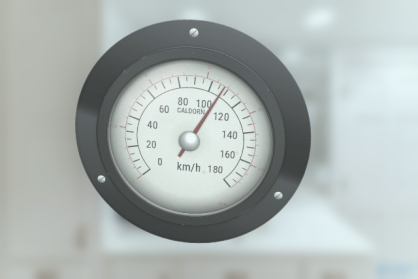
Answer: {"value": 107.5, "unit": "km/h"}
